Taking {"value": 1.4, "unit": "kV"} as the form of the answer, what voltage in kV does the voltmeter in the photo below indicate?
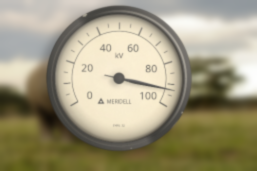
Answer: {"value": 92.5, "unit": "kV"}
